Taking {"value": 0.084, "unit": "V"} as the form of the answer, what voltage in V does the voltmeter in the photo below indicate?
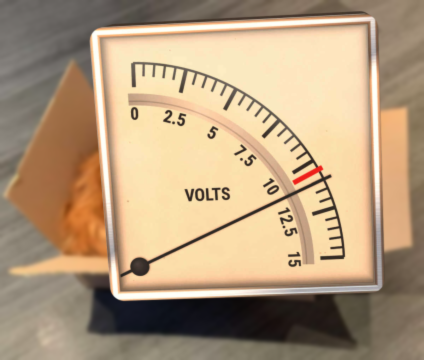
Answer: {"value": 11, "unit": "V"}
